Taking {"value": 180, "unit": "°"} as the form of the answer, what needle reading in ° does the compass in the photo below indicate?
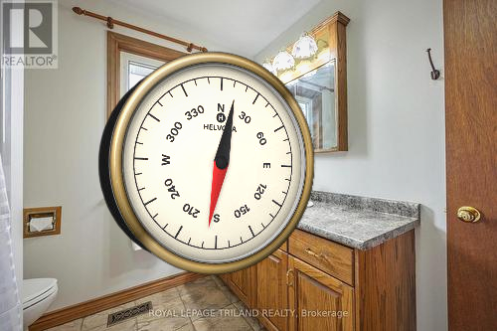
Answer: {"value": 190, "unit": "°"}
